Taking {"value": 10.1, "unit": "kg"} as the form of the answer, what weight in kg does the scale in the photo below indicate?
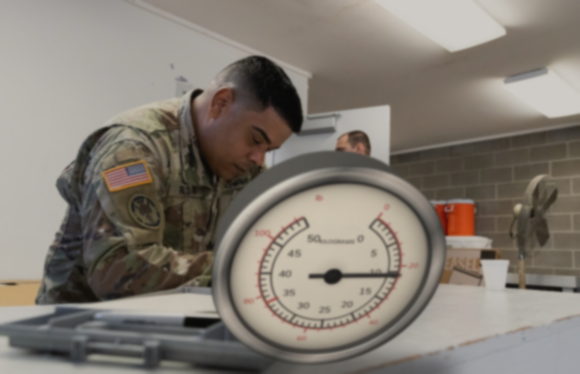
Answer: {"value": 10, "unit": "kg"}
